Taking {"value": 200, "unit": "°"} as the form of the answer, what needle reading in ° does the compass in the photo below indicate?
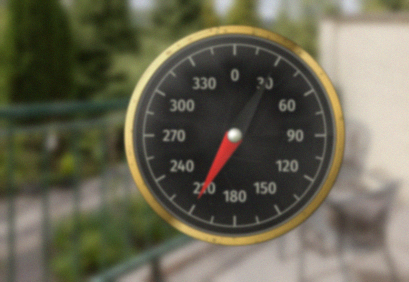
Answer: {"value": 210, "unit": "°"}
